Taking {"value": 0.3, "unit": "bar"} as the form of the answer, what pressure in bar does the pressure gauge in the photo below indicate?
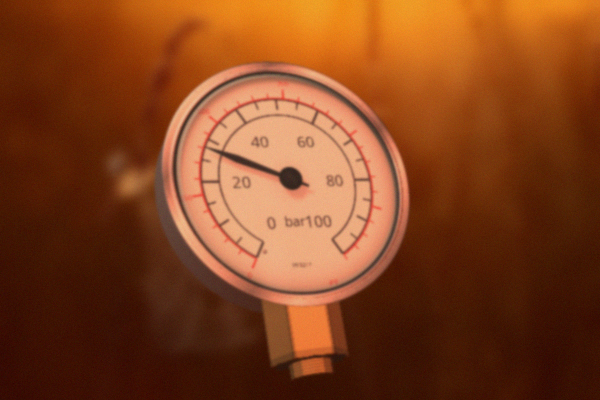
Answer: {"value": 27.5, "unit": "bar"}
